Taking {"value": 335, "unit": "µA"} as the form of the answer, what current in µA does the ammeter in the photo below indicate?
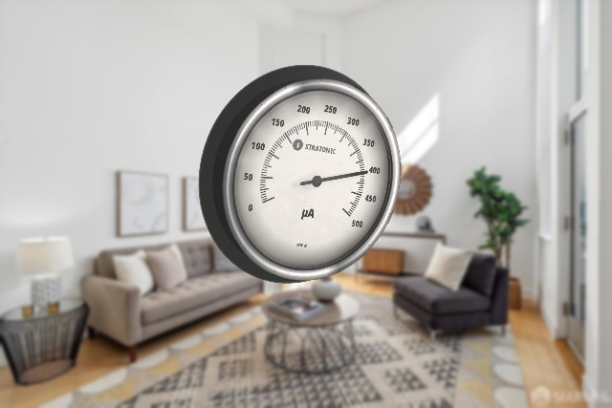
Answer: {"value": 400, "unit": "µA"}
